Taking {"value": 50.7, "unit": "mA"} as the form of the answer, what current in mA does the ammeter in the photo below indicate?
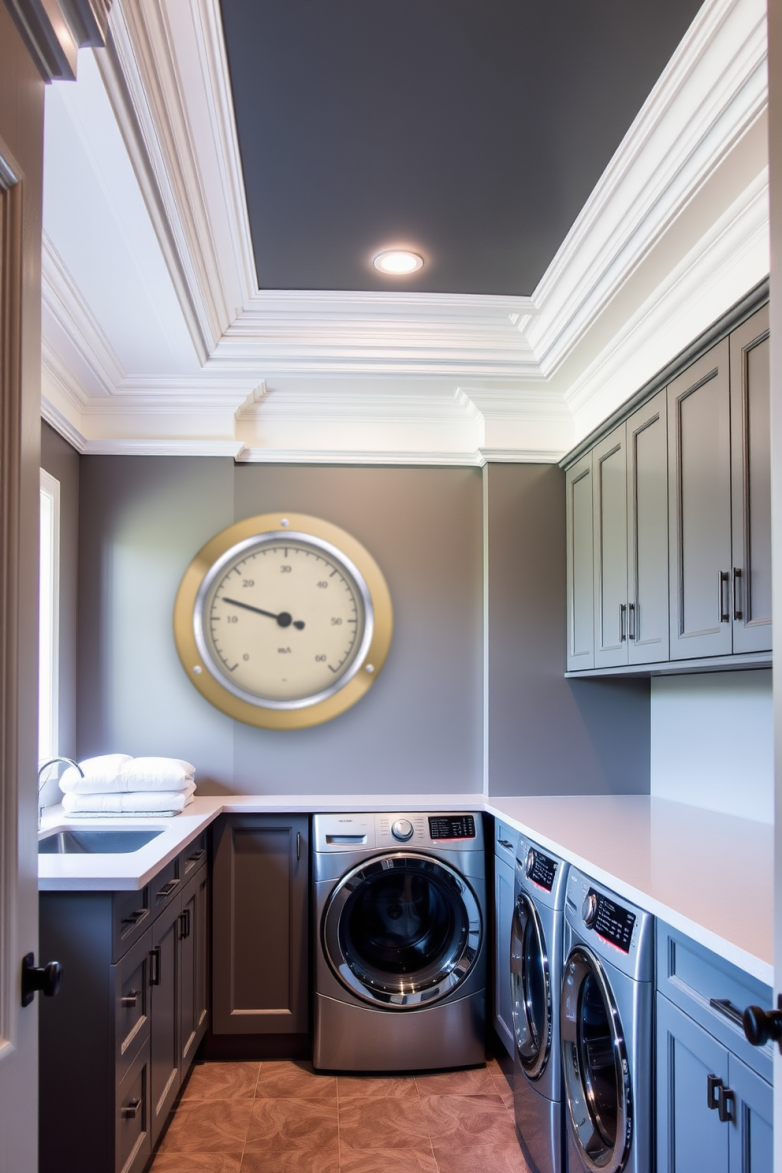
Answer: {"value": 14, "unit": "mA"}
